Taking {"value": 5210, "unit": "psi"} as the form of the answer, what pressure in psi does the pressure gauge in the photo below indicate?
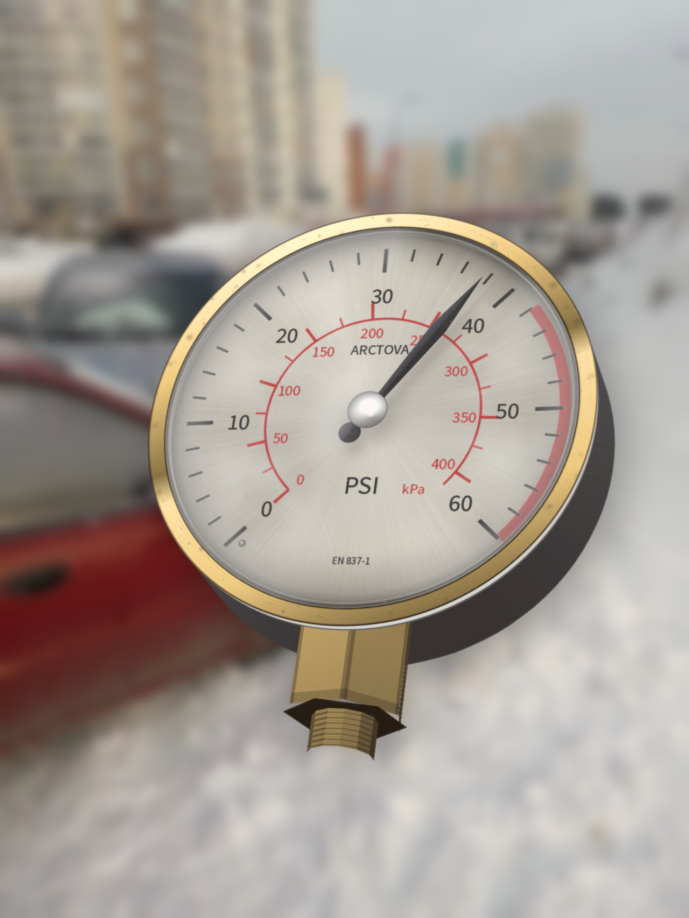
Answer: {"value": 38, "unit": "psi"}
